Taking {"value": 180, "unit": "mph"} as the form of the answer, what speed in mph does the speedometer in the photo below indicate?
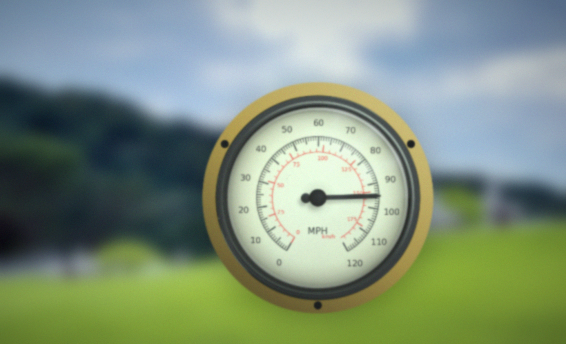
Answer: {"value": 95, "unit": "mph"}
